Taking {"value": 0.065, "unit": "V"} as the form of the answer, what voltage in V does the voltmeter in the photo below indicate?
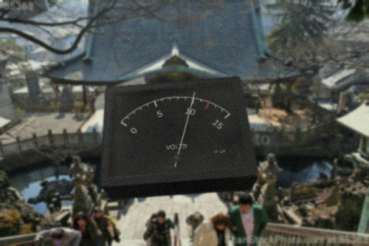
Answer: {"value": 10, "unit": "V"}
